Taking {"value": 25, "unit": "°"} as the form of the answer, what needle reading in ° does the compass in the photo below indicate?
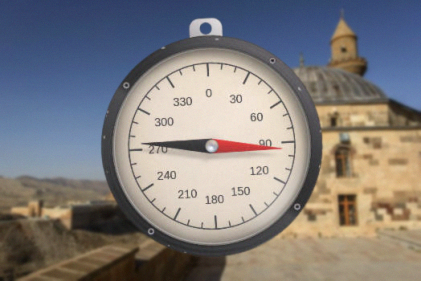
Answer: {"value": 95, "unit": "°"}
